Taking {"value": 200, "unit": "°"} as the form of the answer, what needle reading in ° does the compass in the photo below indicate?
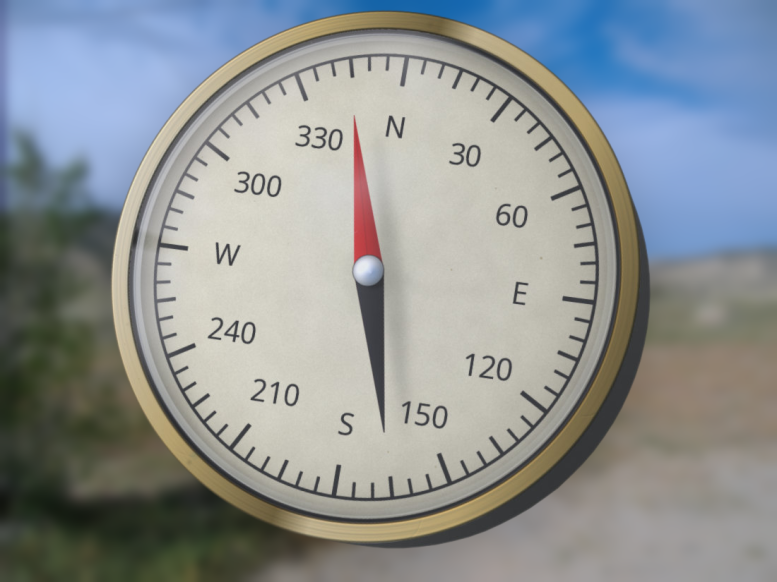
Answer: {"value": 345, "unit": "°"}
